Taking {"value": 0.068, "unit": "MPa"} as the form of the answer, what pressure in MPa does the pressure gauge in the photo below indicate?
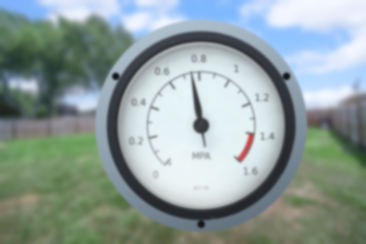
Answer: {"value": 0.75, "unit": "MPa"}
